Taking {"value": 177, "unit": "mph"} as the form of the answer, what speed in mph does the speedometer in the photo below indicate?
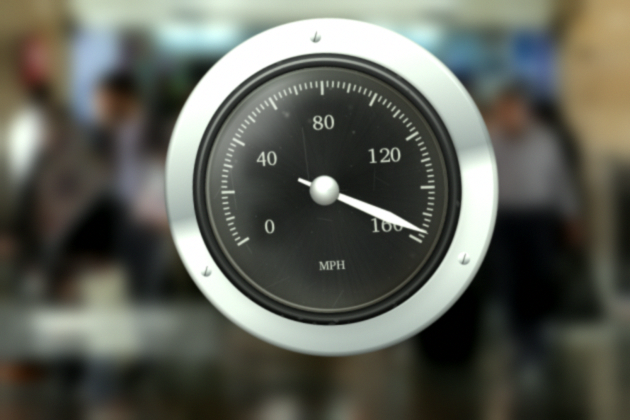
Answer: {"value": 156, "unit": "mph"}
